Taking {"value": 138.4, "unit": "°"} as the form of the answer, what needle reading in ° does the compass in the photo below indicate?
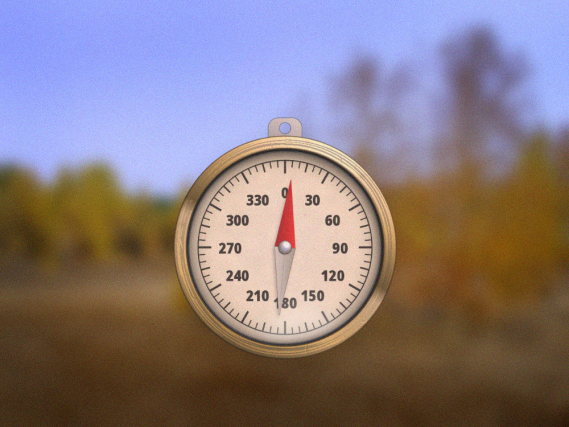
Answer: {"value": 5, "unit": "°"}
